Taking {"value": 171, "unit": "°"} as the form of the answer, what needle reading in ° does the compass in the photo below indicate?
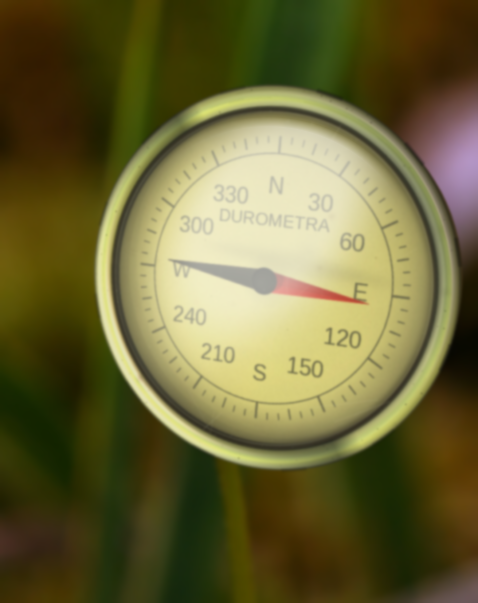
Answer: {"value": 95, "unit": "°"}
